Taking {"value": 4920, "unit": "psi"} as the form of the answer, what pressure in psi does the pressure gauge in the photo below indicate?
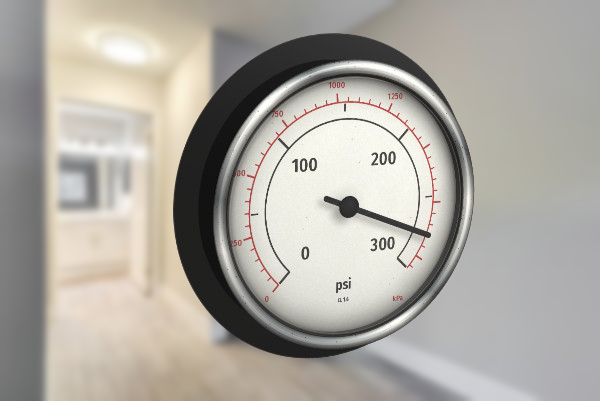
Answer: {"value": 275, "unit": "psi"}
